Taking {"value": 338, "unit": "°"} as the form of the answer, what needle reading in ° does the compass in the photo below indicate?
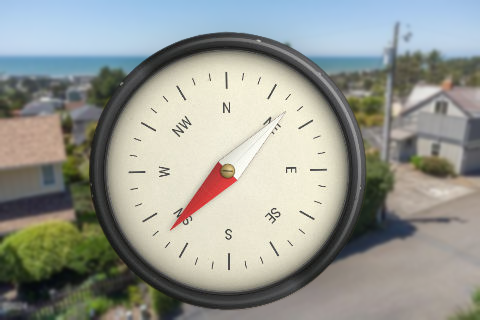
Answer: {"value": 225, "unit": "°"}
